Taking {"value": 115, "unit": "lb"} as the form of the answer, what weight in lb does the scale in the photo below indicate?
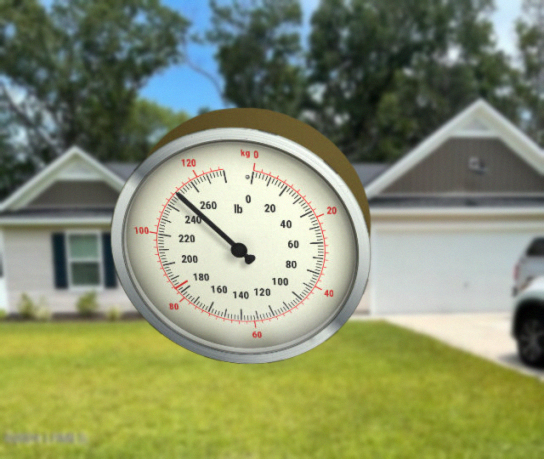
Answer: {"value": 250, "unit": "lb"}
